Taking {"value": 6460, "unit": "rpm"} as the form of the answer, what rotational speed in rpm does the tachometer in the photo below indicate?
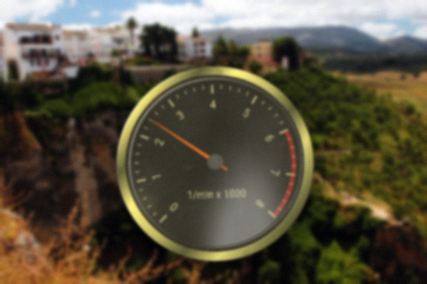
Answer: {"value": 2400, "unit": "rpm"}
